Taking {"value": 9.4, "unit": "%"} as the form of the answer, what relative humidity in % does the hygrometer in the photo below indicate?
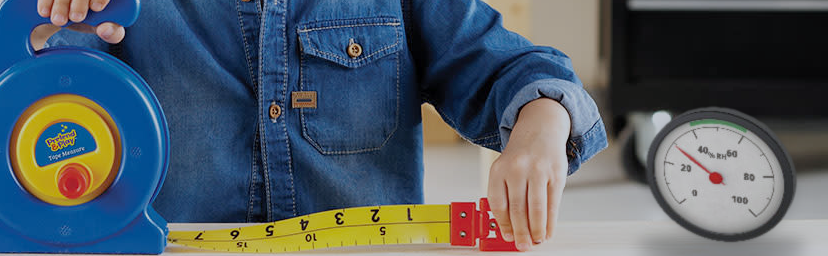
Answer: {"value": 30, "unit": "%"}
